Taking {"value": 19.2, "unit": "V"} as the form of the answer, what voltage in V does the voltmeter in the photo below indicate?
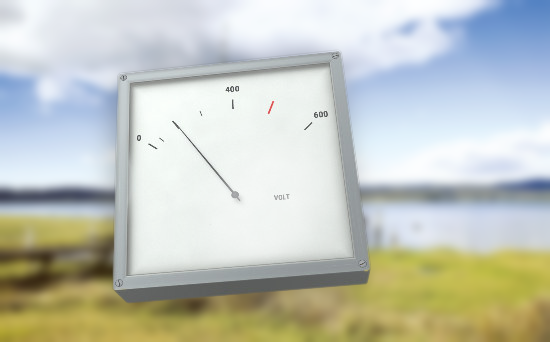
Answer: {"value": 200, "unit": "V"}
